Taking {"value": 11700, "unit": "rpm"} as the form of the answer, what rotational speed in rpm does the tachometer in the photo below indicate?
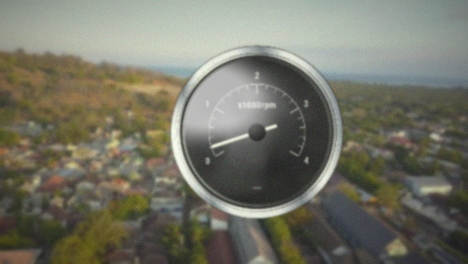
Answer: {"value": 200, "unit": "rpm"}
